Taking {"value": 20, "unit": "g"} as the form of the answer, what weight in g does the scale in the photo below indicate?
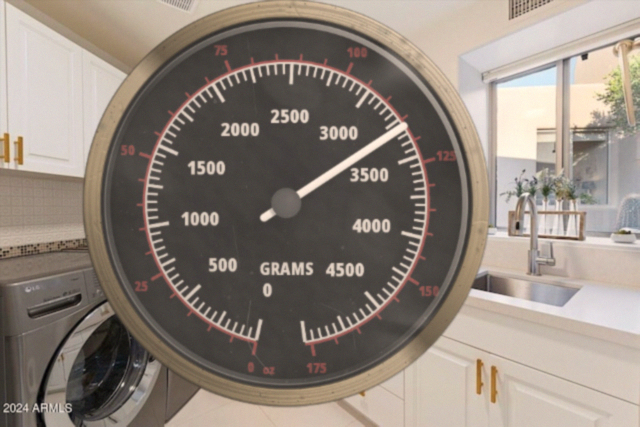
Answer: {"value": 3300, "unit": "g"}
